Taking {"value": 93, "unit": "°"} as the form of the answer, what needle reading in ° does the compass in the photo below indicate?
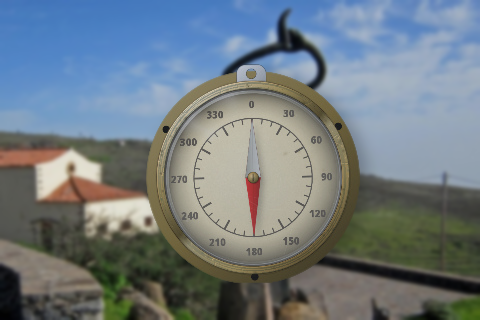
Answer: {"value": 180, "unit": "°"}
